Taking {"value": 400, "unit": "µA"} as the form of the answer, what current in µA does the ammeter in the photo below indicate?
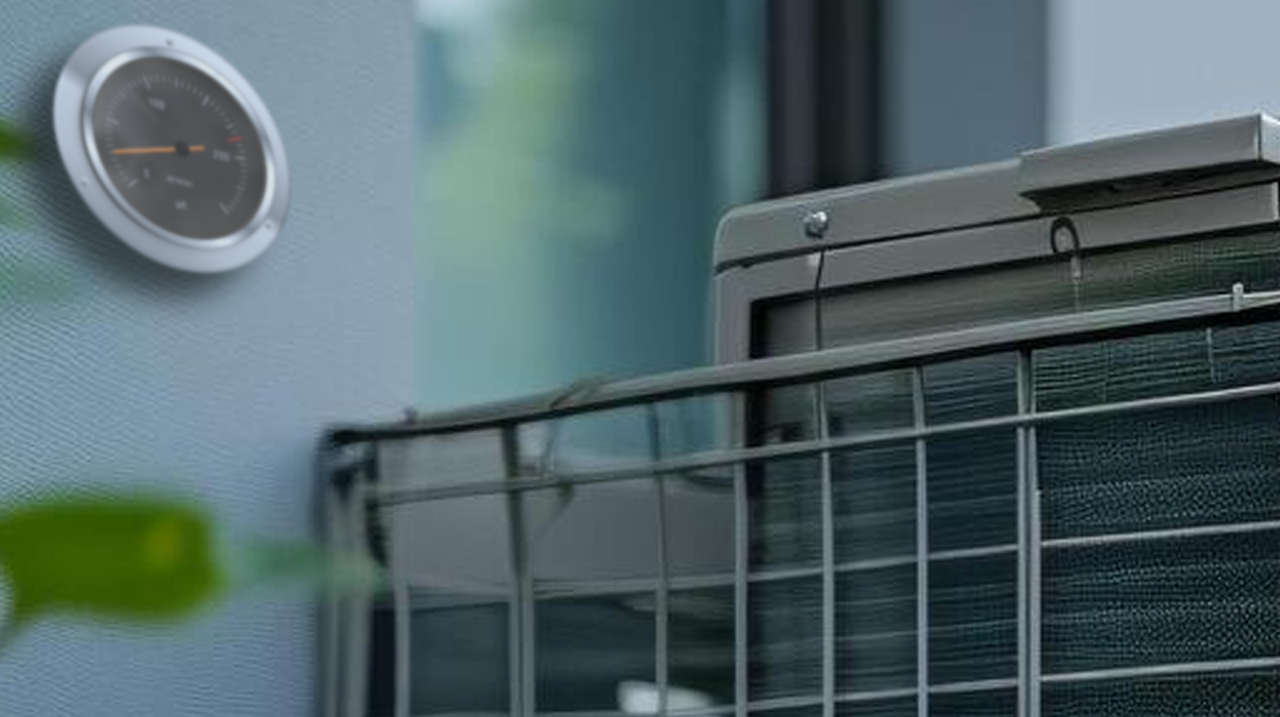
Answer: {"value": 25, "unit": "µA"}
